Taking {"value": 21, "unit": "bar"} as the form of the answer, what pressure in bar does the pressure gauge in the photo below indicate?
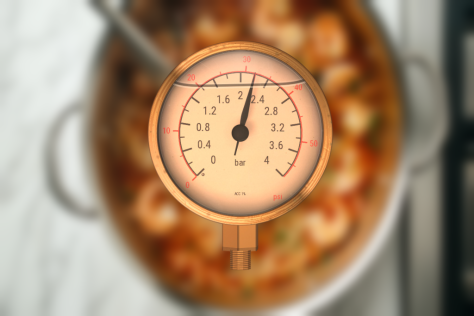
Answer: {"value": 2.2, "unit": "bar"}
